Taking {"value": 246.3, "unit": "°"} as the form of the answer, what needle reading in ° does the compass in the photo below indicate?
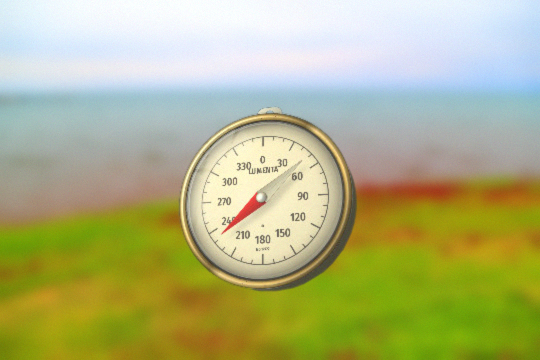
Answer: {"value": 230, "unit": "°"}
